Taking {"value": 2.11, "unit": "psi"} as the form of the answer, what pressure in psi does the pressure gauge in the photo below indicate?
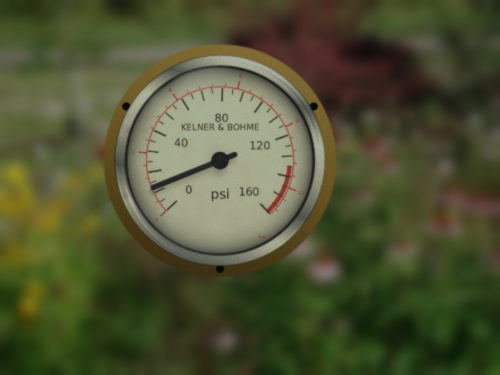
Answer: {"value": 12.5, "unit": "psi"}
